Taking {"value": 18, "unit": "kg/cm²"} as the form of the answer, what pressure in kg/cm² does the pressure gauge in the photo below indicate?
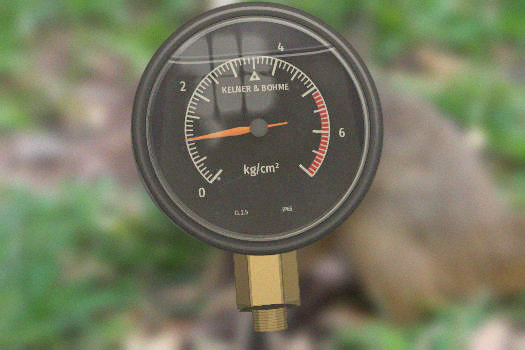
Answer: {"value": 1, "unit": "kg/cm²"}
